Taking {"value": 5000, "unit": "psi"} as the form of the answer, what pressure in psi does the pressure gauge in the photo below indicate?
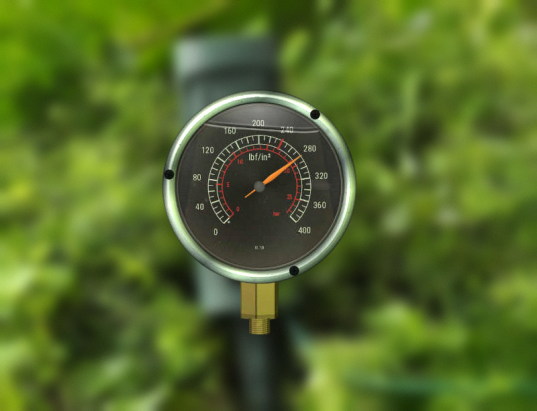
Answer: {"value": 280, "unit": "psi"}
